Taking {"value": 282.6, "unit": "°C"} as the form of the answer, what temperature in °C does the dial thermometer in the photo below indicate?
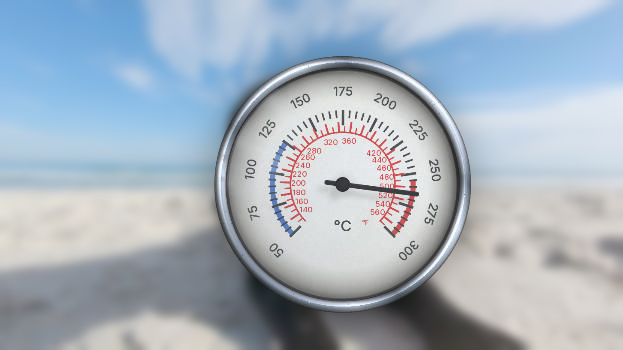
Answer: {"value": 265, "unit": "°C"}
